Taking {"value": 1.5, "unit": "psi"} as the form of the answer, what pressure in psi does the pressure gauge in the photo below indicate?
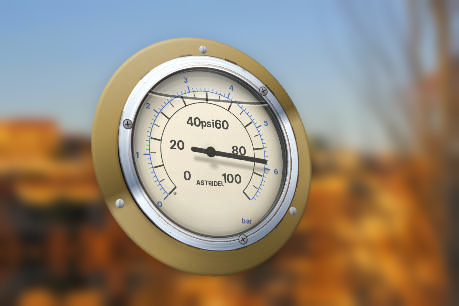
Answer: {"value": 85, "unit": "psi"}
